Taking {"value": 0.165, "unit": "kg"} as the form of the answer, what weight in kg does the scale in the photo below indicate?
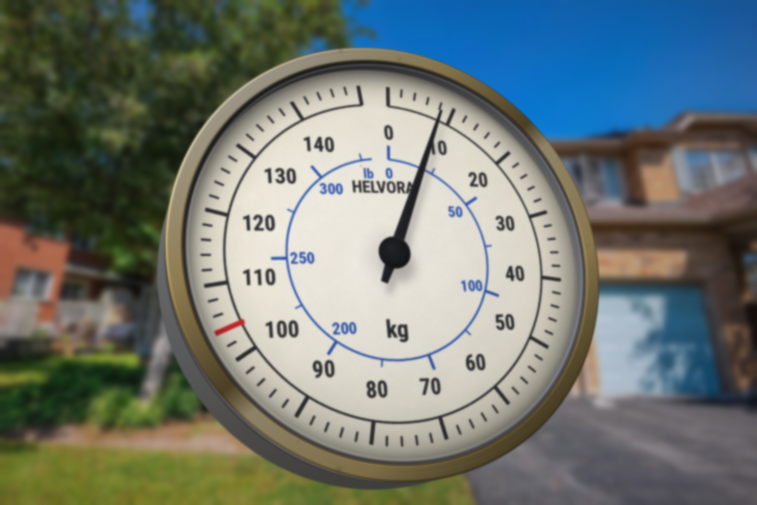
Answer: {"value": 8, "unit": "kg"}
